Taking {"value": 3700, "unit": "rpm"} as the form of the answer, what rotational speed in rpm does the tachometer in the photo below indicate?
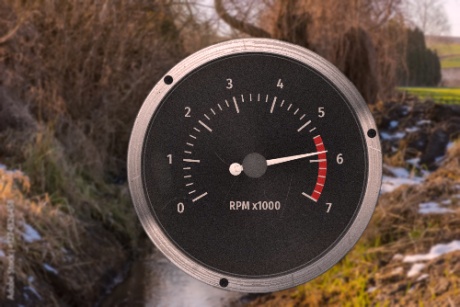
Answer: {"value": 5800, "unit": "rpm"}
